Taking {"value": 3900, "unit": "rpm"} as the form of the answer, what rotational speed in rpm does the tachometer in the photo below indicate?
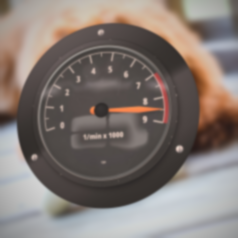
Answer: {"value": 8500, "unit": "rpm"}
